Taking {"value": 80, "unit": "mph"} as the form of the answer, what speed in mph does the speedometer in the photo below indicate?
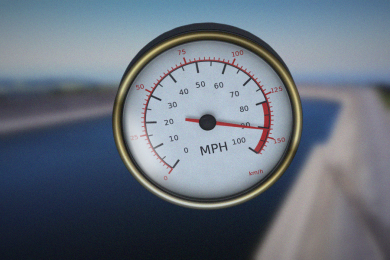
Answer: {"value": 90, "unit": "mph"}
